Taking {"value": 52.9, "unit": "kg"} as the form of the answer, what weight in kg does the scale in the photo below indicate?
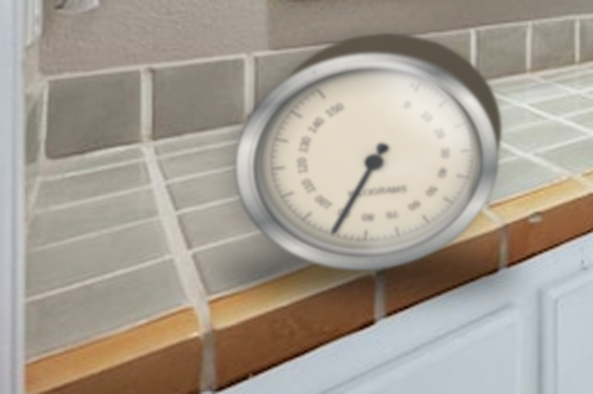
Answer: {"value": 90, "unit": "kg"}
